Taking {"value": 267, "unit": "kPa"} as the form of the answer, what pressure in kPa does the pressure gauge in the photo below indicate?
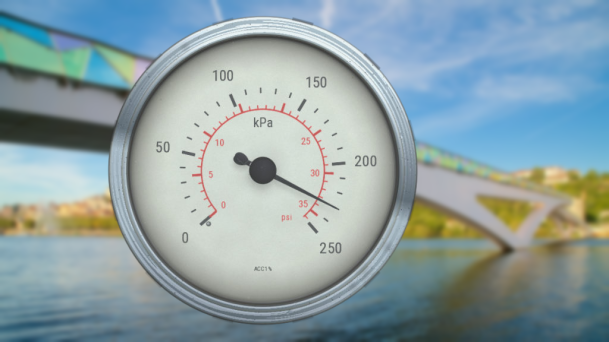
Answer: {"value": 230, "unit": "kPa"}
